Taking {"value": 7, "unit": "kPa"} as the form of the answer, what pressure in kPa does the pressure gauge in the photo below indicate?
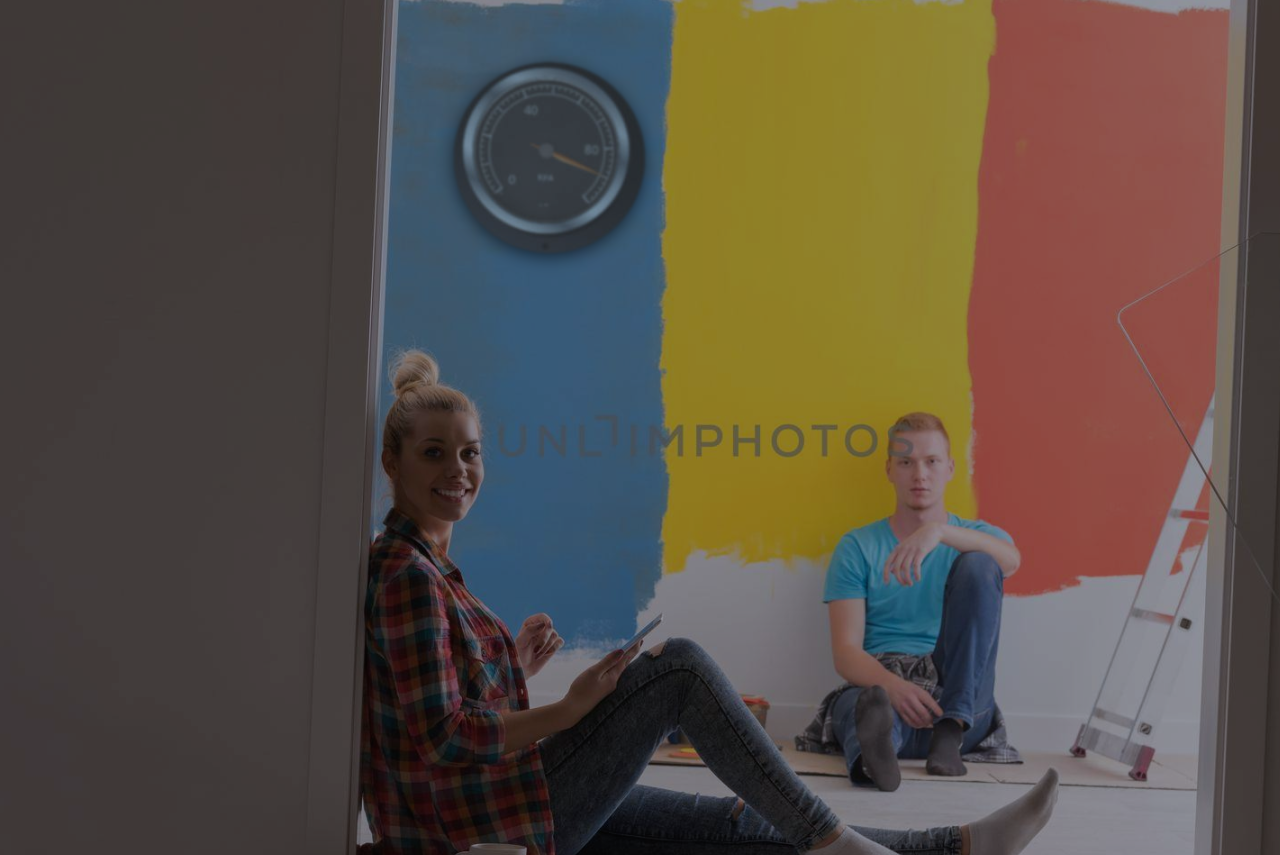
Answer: {"value": 90, "unit": "kPa"}
